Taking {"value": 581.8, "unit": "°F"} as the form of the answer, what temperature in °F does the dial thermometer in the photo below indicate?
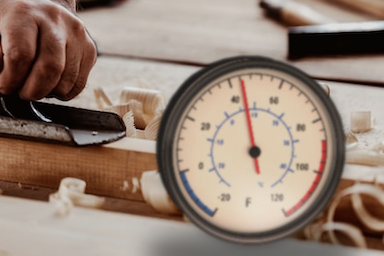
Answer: {"value": 44, "unit": "°F"}
